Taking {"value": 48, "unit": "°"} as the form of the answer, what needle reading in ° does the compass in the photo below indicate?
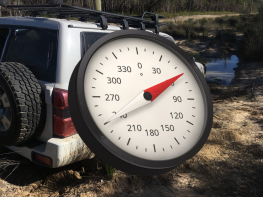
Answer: {"value": 60, "unit": "°"}
